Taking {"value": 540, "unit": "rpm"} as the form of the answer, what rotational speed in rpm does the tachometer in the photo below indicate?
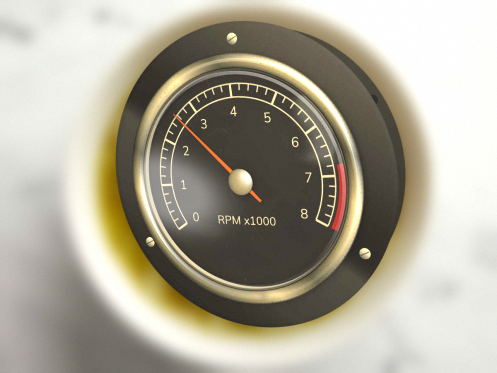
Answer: {"value": 2600, "unit": "rpm"}
